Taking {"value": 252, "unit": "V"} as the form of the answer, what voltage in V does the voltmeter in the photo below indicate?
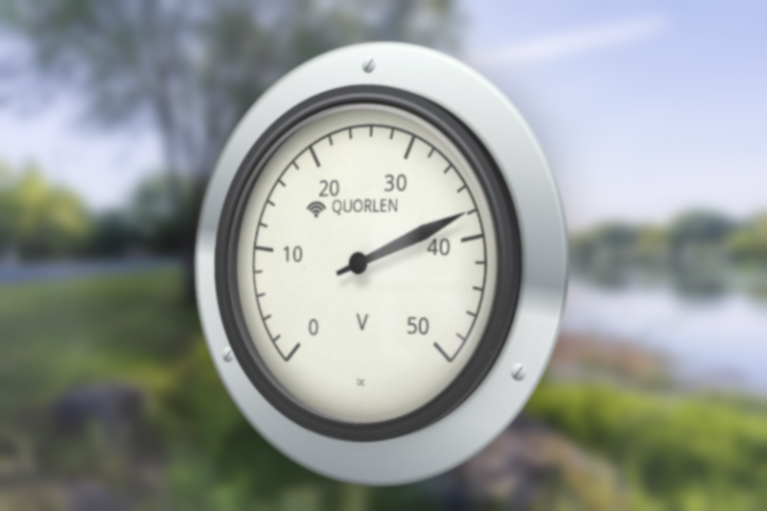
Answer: {"value": 38, "unit": "V"}
